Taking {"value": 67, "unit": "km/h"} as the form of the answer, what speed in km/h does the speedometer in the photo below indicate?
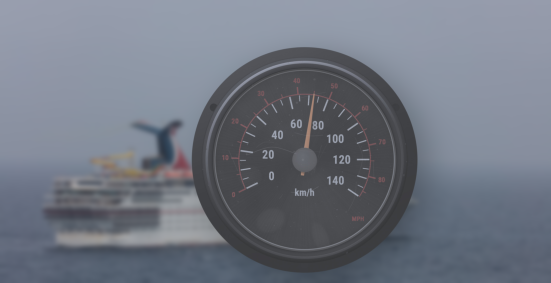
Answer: {"value": 72.5, "unit": "km/h"}
